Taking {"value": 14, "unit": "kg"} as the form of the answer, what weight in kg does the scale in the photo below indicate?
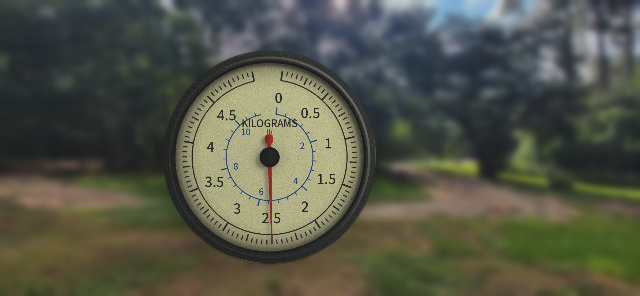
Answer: {"value": 2.5, "unit": "kg"}
